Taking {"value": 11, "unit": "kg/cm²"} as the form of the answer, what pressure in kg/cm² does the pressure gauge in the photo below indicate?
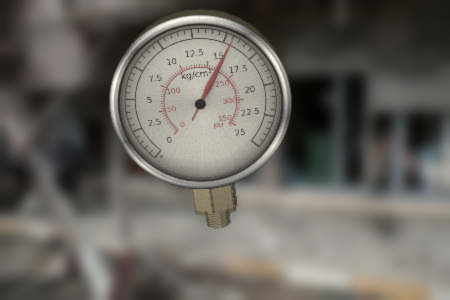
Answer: {"value": 15.5, "unit": "kg/cm²"}
